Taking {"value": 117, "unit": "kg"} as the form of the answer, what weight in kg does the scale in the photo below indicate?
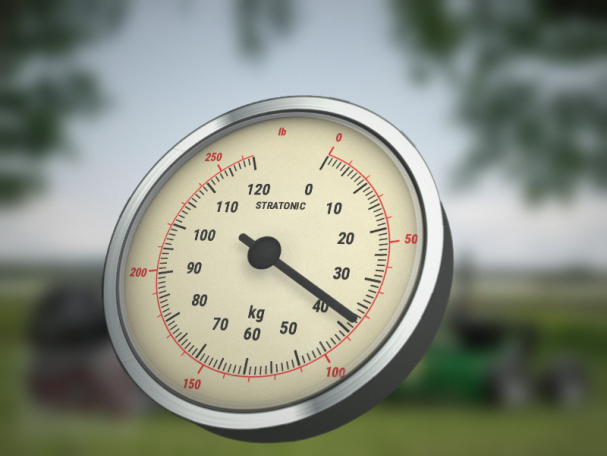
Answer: {"value": 38, "unit": "kg"}
